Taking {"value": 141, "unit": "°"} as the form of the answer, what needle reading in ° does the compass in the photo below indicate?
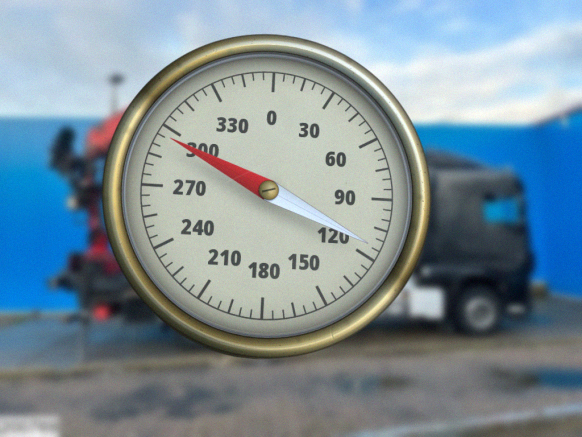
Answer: {"value": 295, "unit": "°"}
